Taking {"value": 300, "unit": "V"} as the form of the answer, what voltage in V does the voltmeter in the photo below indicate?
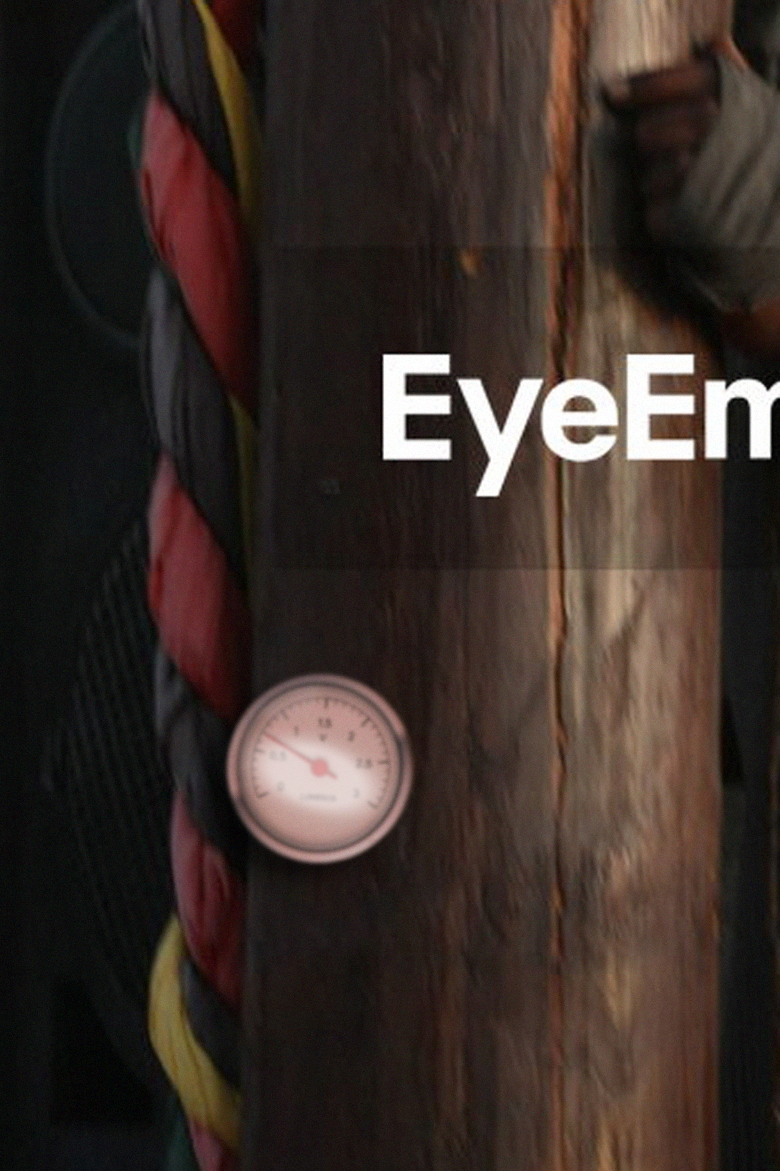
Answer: {"value": 0.7, "unit": "V"}
